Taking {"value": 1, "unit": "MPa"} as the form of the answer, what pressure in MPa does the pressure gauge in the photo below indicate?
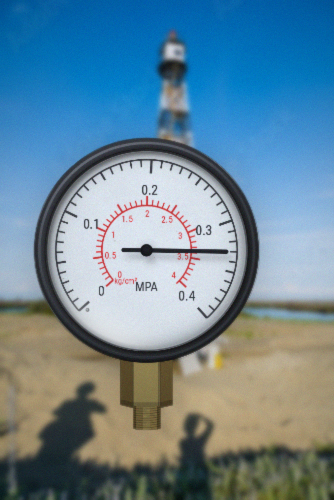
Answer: {"value": 0.33, "unit": "MPa"}
